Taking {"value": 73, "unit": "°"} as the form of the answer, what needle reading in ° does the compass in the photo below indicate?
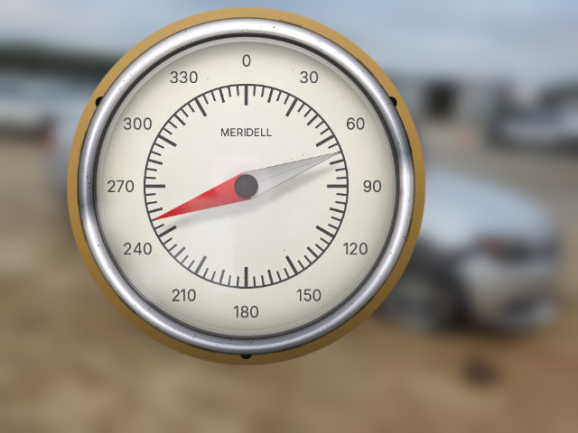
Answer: {"value": 250, "unit": "°"}
